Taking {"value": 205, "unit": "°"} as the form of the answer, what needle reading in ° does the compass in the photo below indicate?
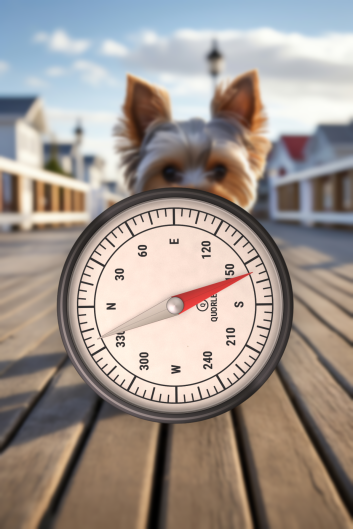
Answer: {"value": 157.5, "unit": "°"}
